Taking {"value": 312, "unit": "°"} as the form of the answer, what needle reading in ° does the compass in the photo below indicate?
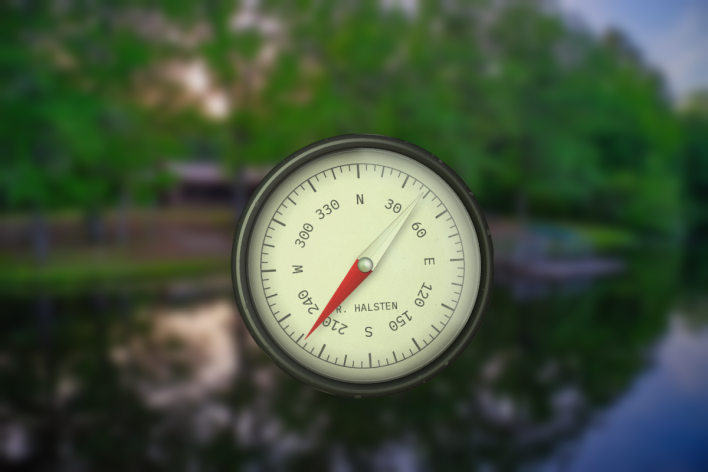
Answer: {"value": 222.5, "unit": "°"}
